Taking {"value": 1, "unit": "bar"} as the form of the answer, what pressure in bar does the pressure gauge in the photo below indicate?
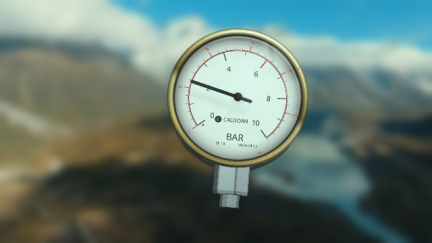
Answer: {"value": 2, "unit": "bar"}
